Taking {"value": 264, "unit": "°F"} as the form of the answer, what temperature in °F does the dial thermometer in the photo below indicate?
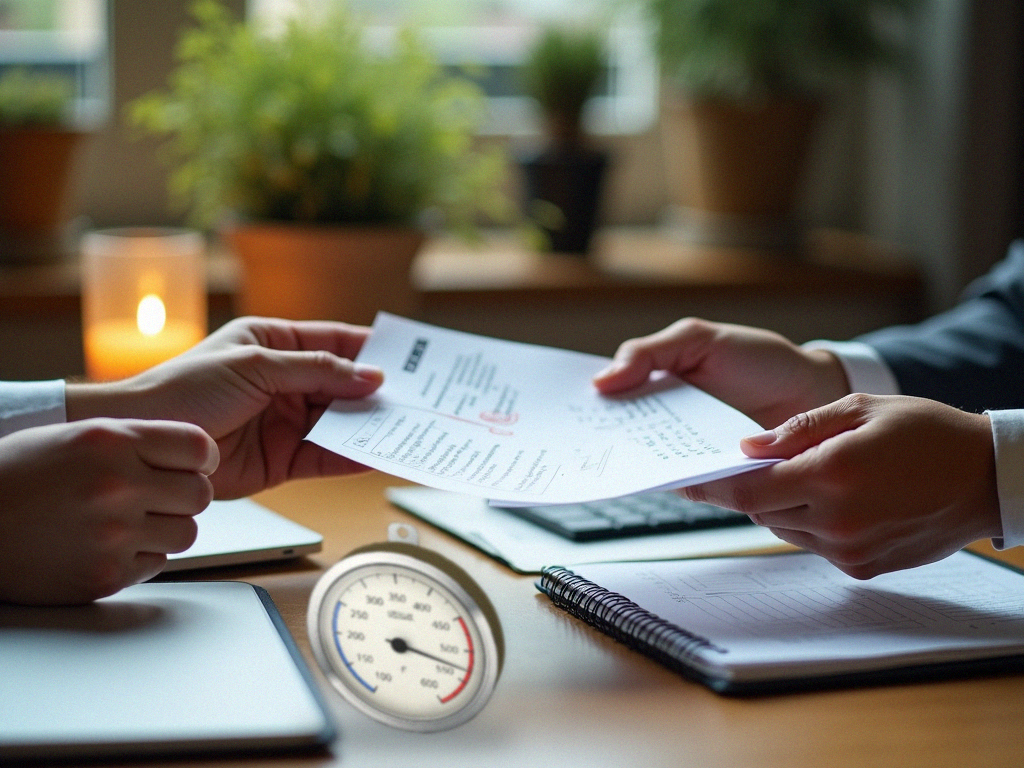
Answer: {"value": 525, "unit": "°F"}
